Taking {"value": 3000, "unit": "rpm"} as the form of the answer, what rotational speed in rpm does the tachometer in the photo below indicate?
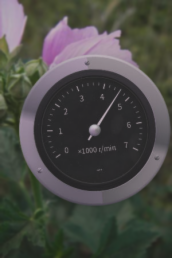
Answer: {"value": 4600, "unit": "rpm"}
